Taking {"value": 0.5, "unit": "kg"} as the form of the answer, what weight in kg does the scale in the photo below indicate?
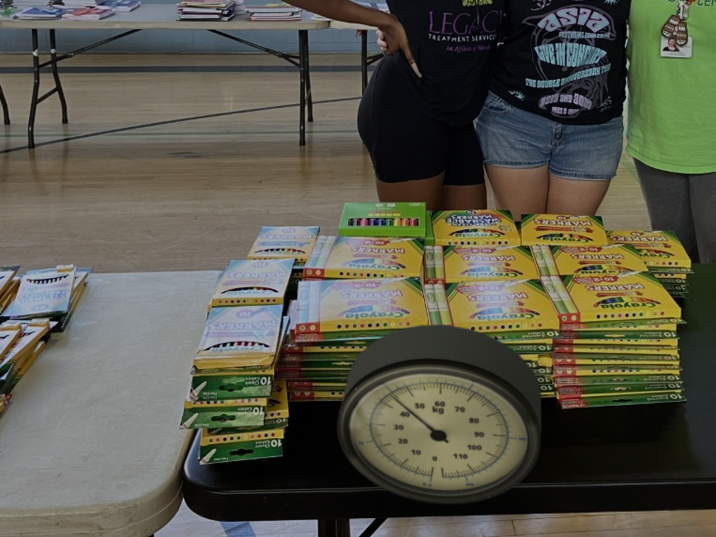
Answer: {"value": 45, "unit": "kg"}
